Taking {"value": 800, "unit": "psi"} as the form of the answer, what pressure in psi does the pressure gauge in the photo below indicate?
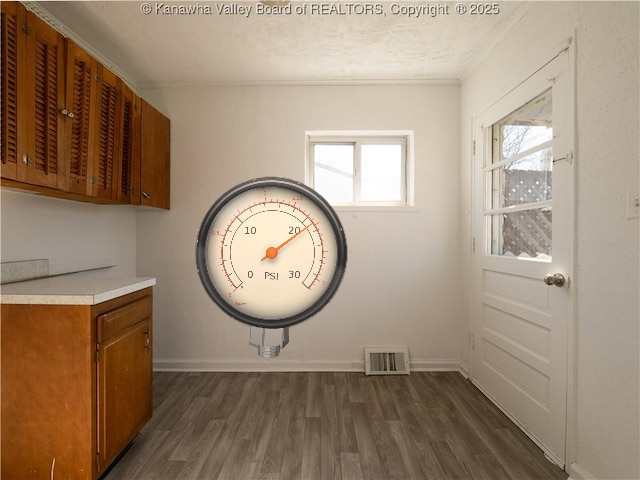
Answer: {"value": 21, "unit": "psi"}
